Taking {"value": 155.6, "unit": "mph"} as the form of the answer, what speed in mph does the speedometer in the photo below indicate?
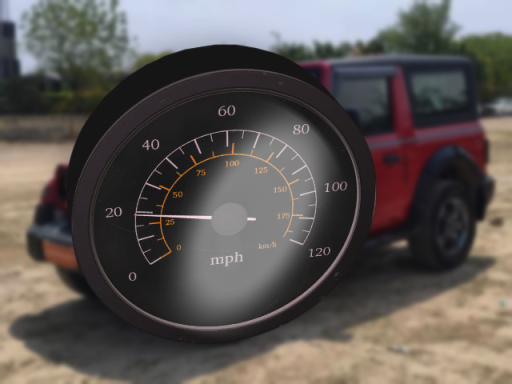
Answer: {"value": 20, "unit": "mph"}
